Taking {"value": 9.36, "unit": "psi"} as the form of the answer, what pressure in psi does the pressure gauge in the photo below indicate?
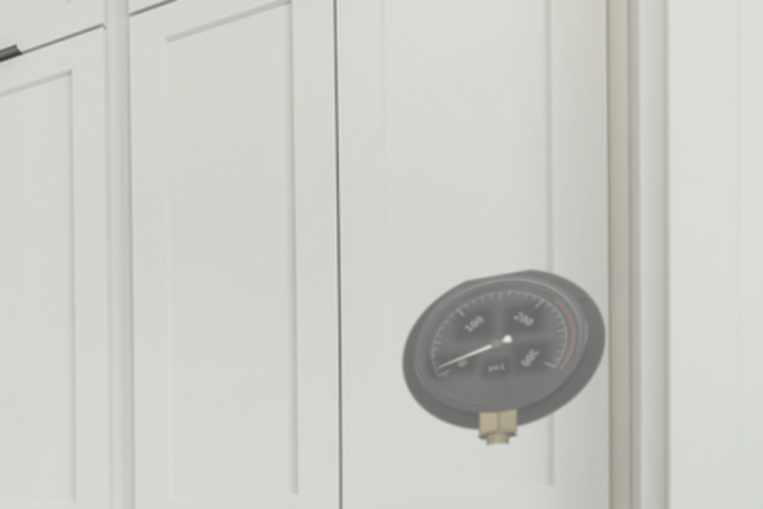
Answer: {"value": 10, "unit": "psi"}
